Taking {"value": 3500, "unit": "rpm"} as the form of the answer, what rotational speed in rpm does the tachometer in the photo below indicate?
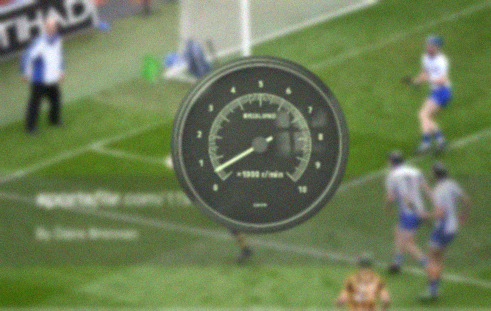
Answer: {"value": 500, "unit": "rpm"}
